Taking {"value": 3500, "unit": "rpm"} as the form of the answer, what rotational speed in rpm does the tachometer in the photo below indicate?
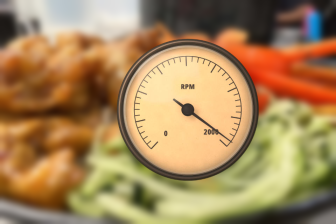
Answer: {"value": 1950, "unit": "rpm"}
